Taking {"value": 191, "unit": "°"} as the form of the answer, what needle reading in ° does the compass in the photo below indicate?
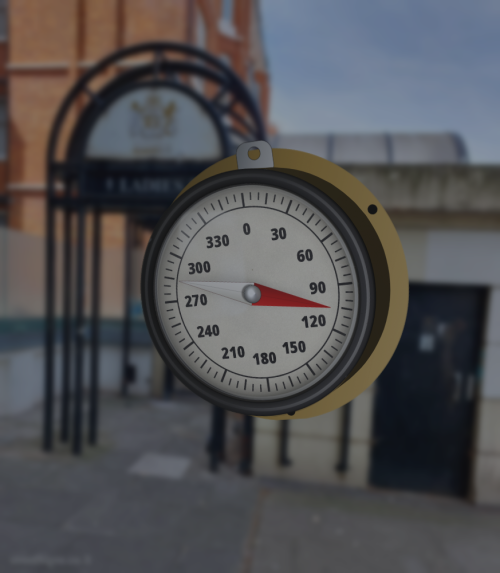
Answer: {"value": 105, "unit": "°"}
